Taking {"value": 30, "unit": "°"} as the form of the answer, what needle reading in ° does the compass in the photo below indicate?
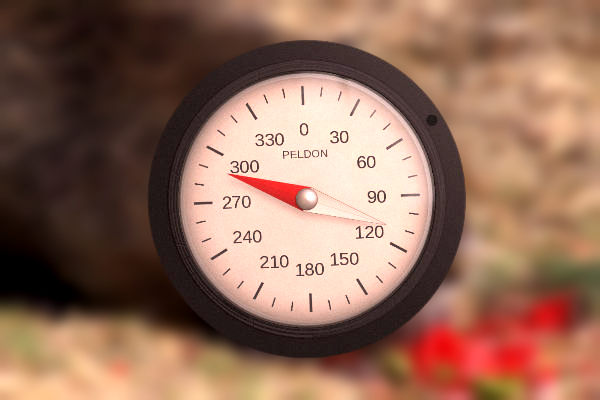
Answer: {"value": 290, "unit": "°"}
